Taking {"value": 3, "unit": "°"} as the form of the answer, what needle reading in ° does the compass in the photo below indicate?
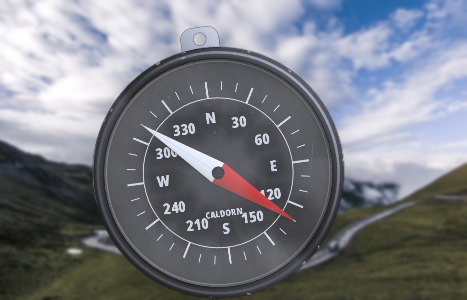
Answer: {"value": 130, "unit": "°"}
